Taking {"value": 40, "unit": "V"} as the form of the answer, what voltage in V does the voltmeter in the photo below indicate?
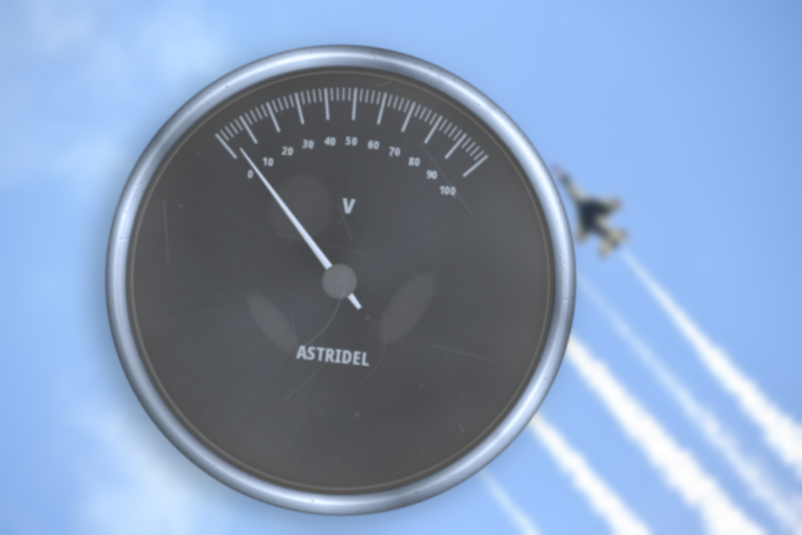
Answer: {"value": 4, "unit": "V"}
